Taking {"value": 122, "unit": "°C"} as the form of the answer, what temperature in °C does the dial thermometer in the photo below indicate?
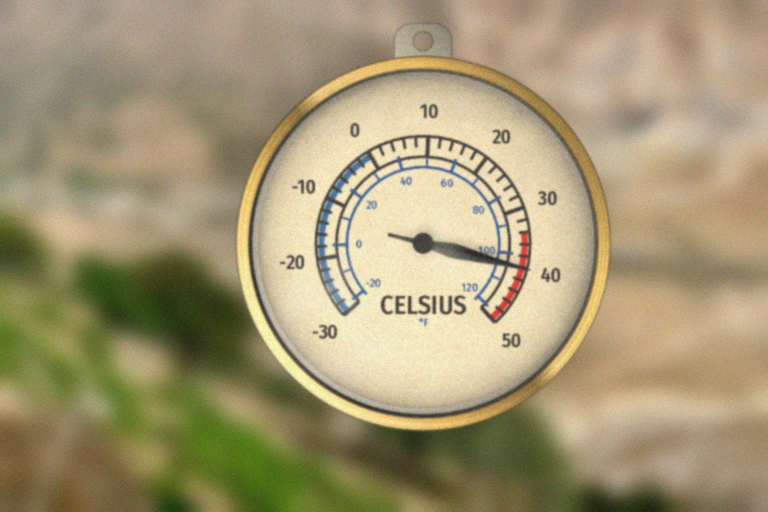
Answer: {"value": 40, "unit": "°C"}
